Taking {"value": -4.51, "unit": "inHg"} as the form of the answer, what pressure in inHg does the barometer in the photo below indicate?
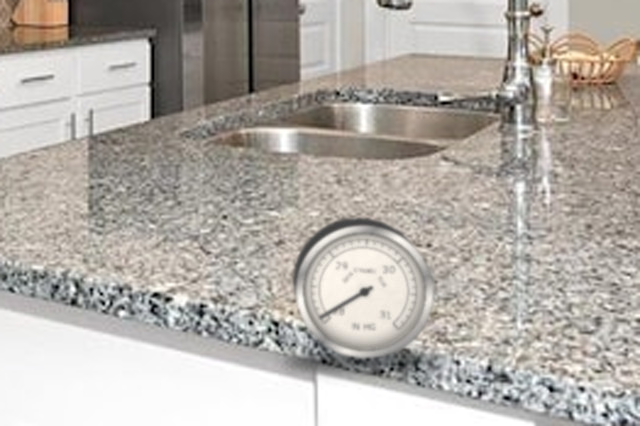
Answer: {"value": 28.1, "unit": "inHg"}
